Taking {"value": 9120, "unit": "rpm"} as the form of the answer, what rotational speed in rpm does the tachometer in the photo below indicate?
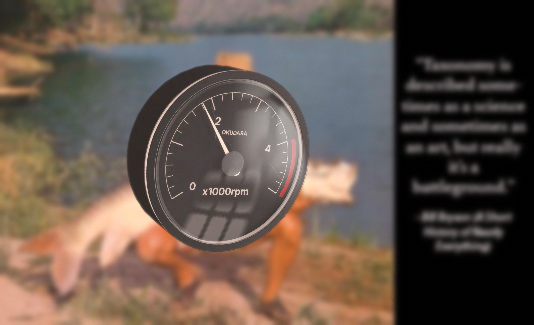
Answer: {"value": 1800, "unit": "rpm"}
